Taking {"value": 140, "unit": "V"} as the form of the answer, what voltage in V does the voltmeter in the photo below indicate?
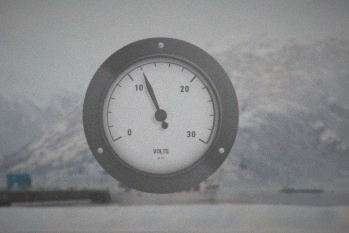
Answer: {"value": 12, "unit": "V"}
